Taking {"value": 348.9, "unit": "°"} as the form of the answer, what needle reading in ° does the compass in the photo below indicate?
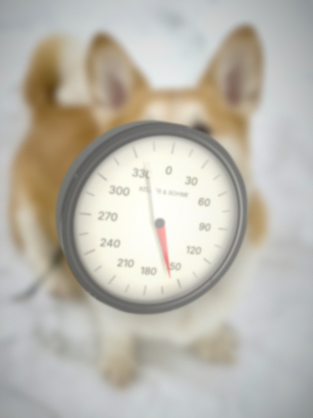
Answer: {"value": 157.5, "unit": "°"}
